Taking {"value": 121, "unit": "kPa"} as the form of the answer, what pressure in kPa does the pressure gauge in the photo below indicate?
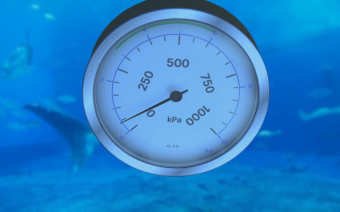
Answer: {"value": 50, "unit": "kPa"}
